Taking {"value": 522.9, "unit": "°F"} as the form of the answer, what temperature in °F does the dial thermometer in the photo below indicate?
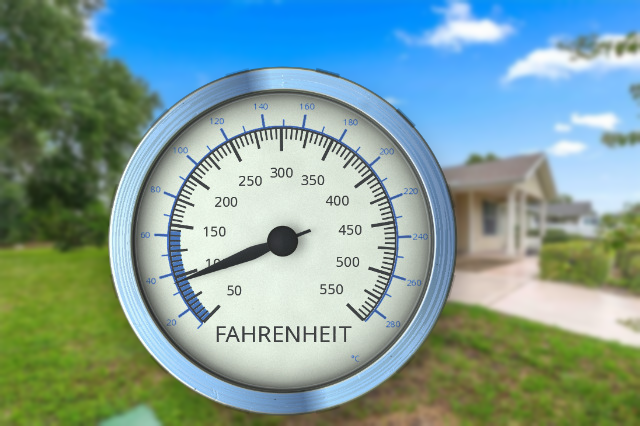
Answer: {"value": 95, "unit": "°F"}
